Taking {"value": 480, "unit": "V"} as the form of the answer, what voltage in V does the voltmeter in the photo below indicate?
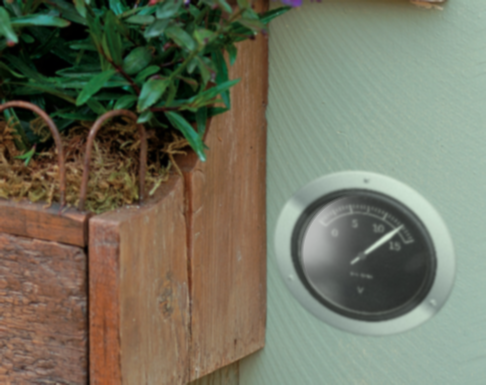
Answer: {"value": 12.5, "unit": "V"}
